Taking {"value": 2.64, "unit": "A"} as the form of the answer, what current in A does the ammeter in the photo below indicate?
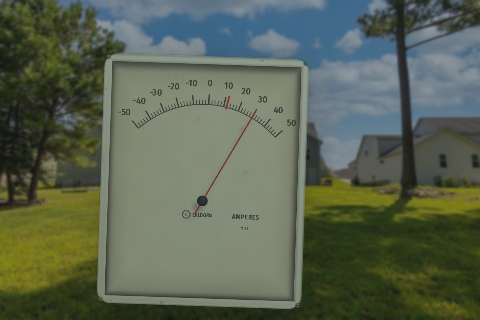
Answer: {"value": 30, "unit": "A"}
